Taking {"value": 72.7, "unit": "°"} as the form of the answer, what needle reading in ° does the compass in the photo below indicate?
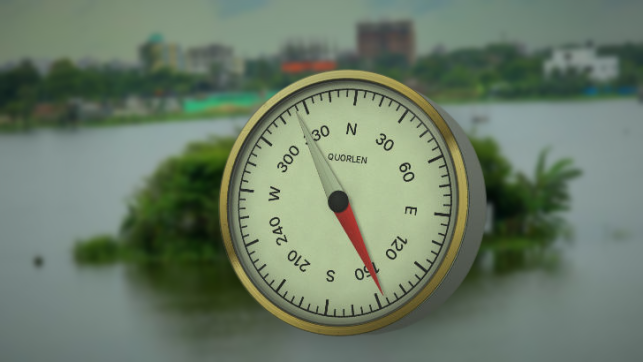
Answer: {"value": 145, "unit": "°"}
